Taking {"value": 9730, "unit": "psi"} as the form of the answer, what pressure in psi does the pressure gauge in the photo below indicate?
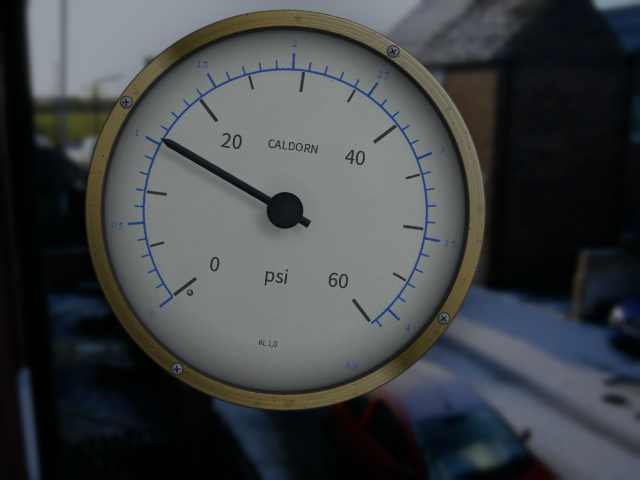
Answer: {"value": 15, "unit": "psi"}
